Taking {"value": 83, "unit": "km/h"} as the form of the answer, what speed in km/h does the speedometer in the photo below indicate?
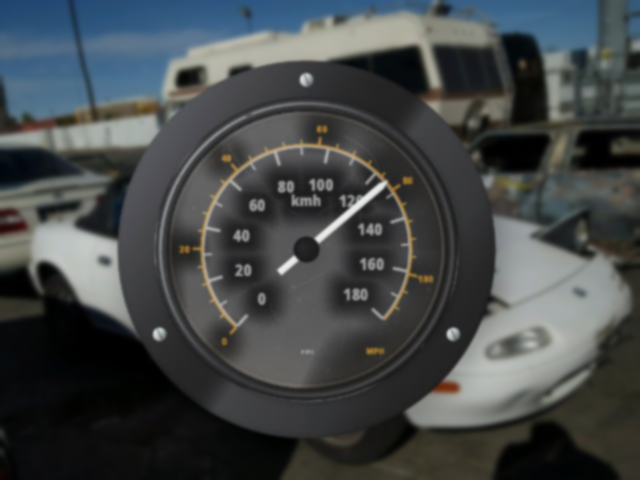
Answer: {"value": 125, "unit": "km/h"}
